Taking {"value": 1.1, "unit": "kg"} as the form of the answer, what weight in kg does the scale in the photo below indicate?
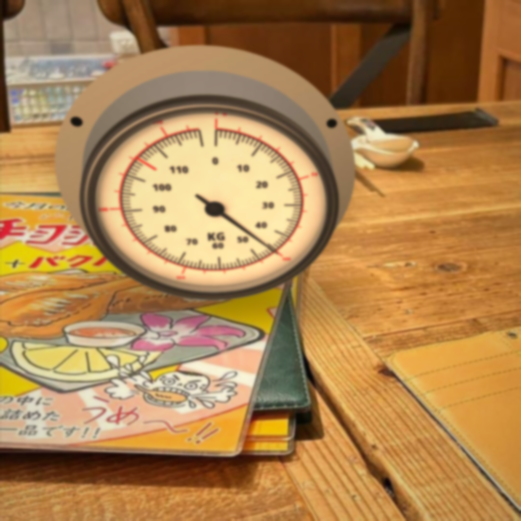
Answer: {"value": 45, "unit": "kg"}
